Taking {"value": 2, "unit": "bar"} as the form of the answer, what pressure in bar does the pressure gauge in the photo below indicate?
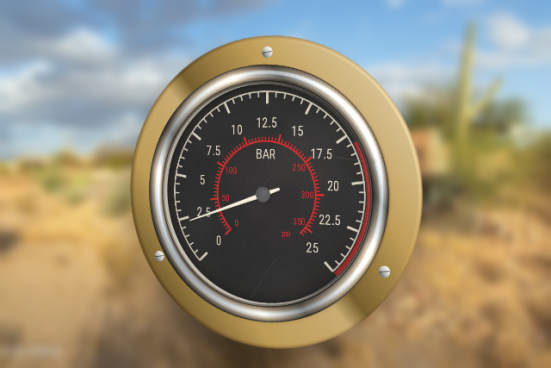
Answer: {"value": 2.25, "unit": "bar"}
